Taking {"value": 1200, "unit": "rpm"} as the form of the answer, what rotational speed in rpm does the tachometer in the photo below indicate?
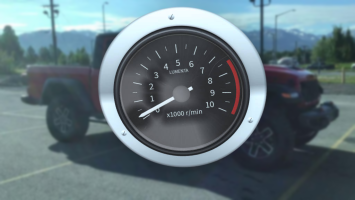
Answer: {"value": 250, "unit": "rpm"}
